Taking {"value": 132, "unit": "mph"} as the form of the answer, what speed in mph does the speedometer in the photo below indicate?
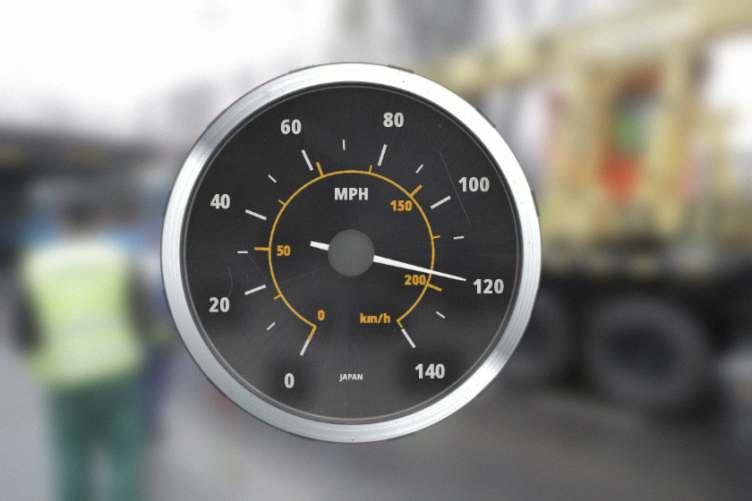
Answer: {"value": 120, "unit": "mph"}
